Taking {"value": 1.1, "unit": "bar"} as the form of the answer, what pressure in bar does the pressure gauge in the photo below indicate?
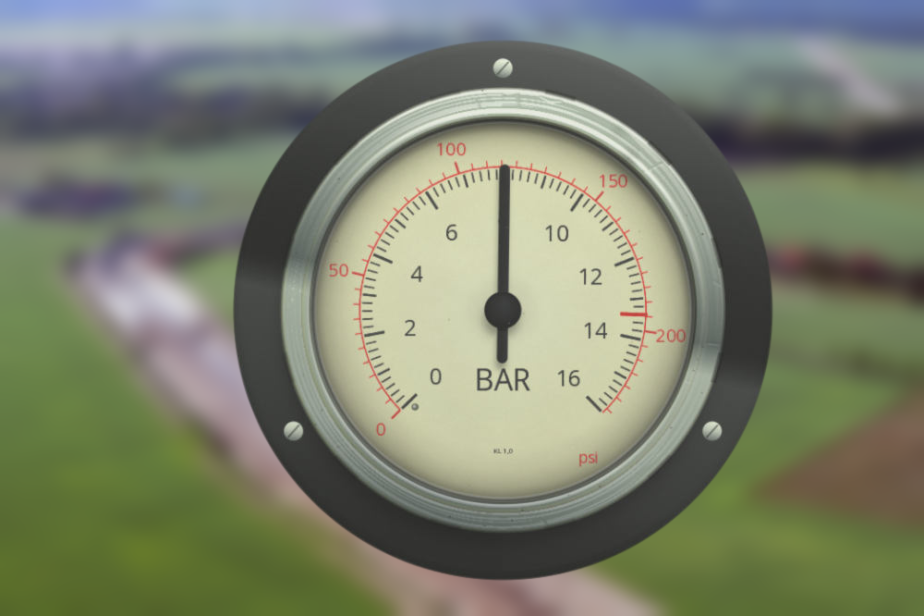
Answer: {"value": 8, "unit": "bar"}
